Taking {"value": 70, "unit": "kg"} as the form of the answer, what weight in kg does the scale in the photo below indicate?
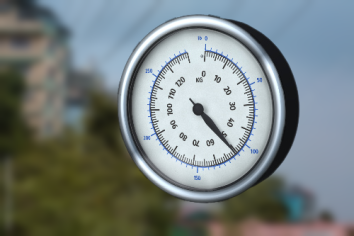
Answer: {"value": 50, "unit": "kg"}
